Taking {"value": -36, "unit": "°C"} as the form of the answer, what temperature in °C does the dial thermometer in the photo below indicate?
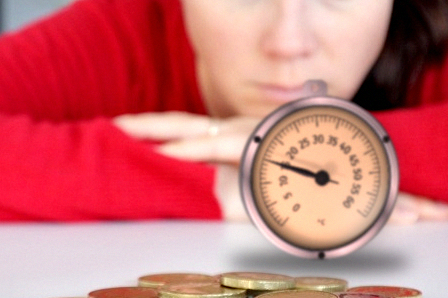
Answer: {"value": 15, "unit": "°C"}
